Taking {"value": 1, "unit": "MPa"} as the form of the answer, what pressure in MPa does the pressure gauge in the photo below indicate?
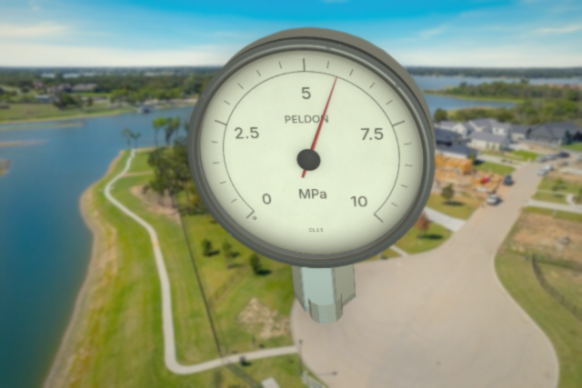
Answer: {"value": 5.75, "unit": "MPa"}
